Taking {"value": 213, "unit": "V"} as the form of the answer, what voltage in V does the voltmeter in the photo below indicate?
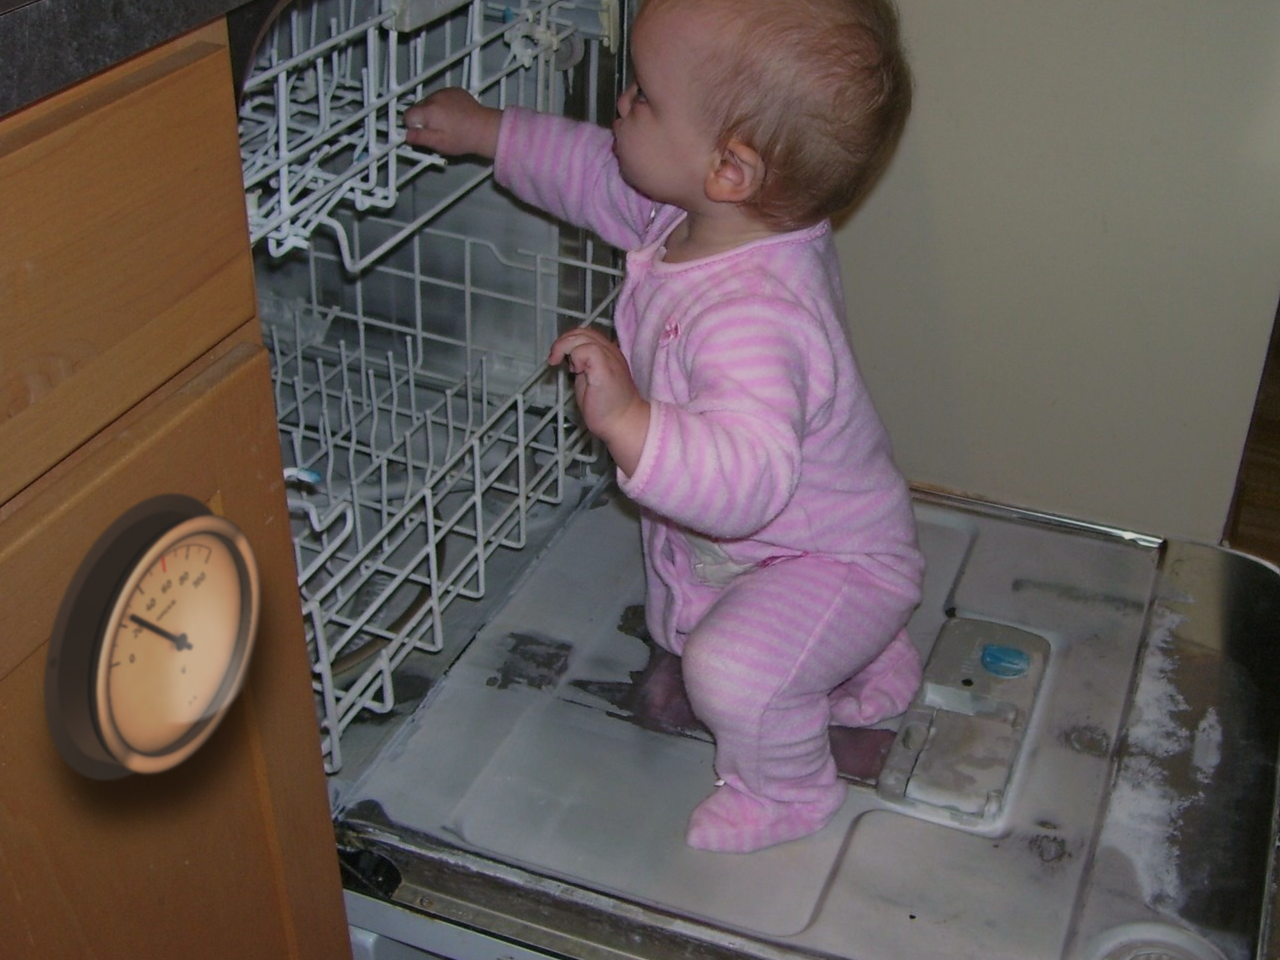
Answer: {"value": 25, "unit": "V"}
